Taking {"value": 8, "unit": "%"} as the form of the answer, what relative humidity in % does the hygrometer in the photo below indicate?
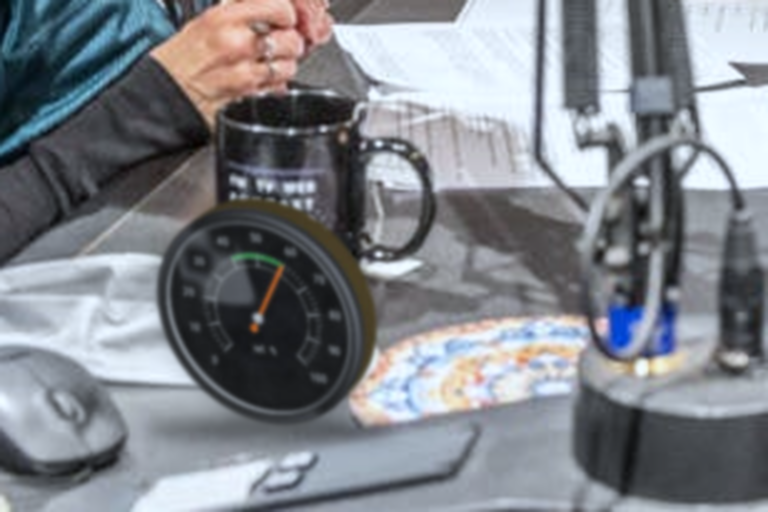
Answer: {"value": 60, "unit": "%"}
